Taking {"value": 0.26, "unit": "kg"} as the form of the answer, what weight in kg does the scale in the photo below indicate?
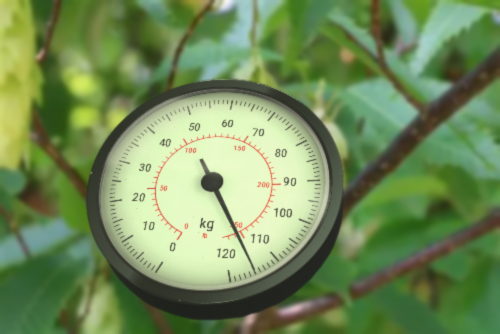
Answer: {"value": 115, "unit": "kg"}
